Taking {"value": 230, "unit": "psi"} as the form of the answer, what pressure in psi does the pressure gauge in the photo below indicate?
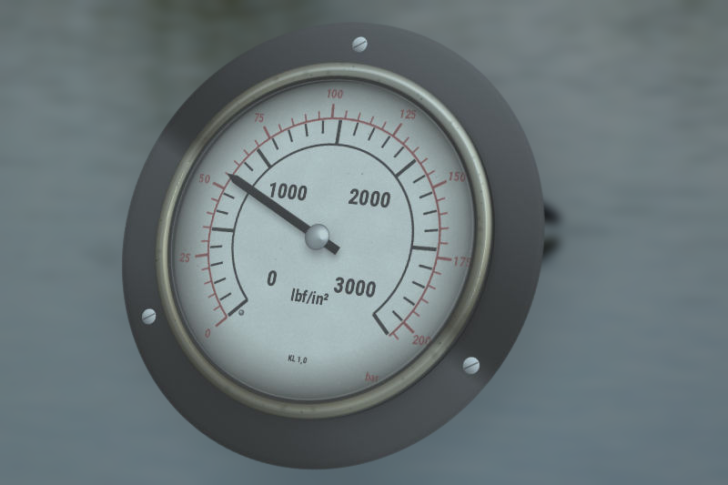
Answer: {"value": 800, "unit": "psi"}
